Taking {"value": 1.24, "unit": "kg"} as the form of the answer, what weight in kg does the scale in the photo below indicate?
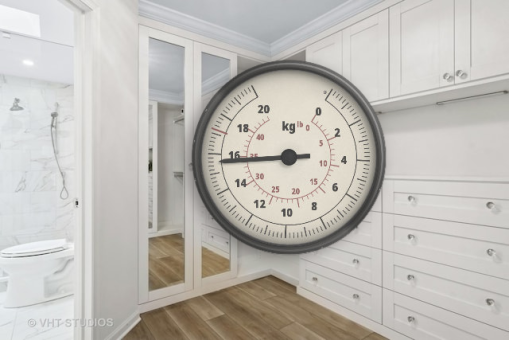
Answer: {"value": 15.6, "unit": "kg"}
